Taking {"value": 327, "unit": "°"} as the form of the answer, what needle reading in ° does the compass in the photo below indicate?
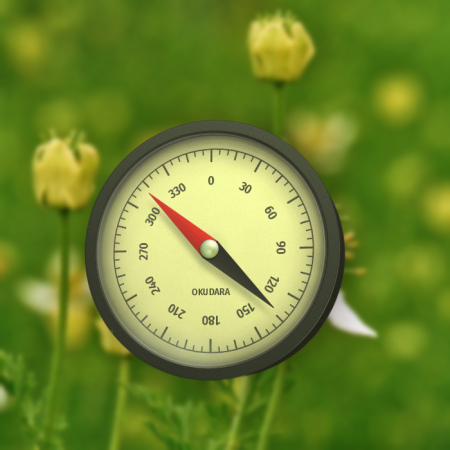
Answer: {"value": 312.5, "unit": "°"}
